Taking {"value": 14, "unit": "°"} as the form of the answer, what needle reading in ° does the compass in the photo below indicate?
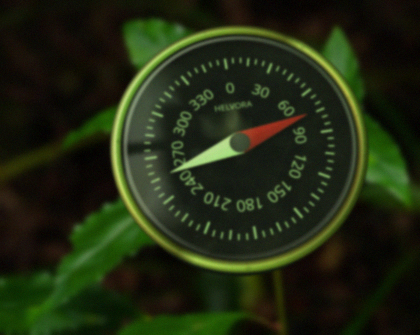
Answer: {"value": 75, "unit": "°"}
